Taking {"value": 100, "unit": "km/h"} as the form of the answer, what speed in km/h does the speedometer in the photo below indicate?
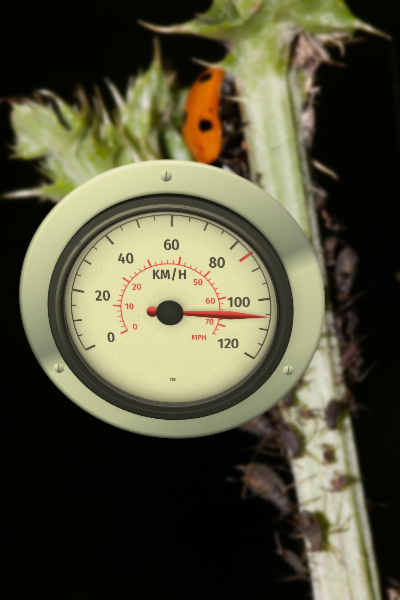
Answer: {"value": 105, "unit": "km/h"}
